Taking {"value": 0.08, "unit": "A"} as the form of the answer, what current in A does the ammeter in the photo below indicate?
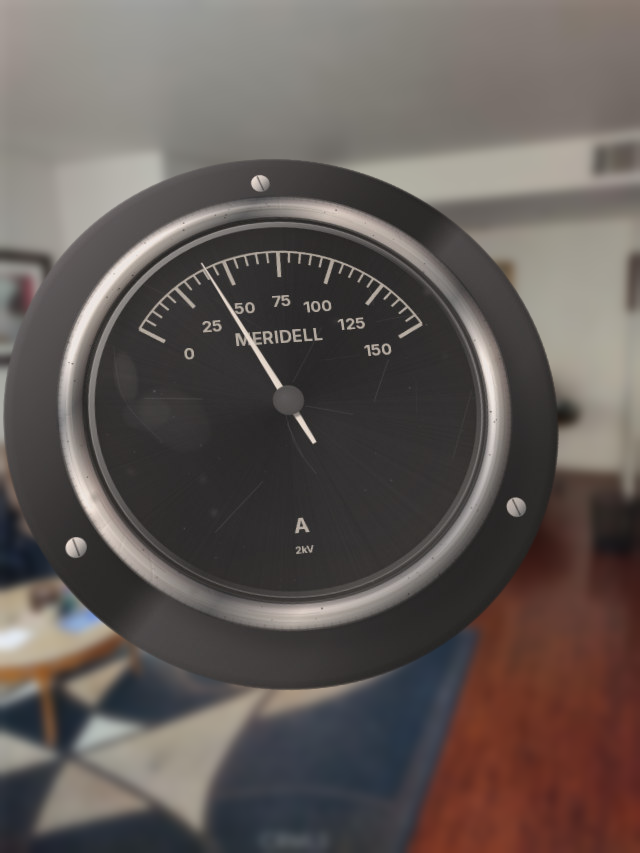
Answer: {"value": 40, "unit": "A"}
